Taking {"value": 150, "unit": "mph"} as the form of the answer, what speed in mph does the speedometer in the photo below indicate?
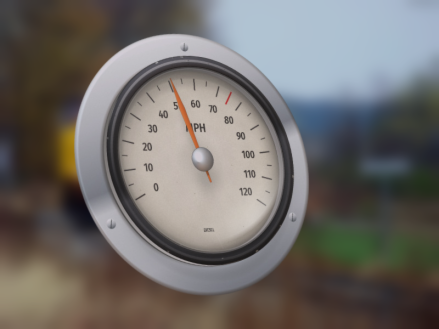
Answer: {"value": 50, "unit": "mph"}
